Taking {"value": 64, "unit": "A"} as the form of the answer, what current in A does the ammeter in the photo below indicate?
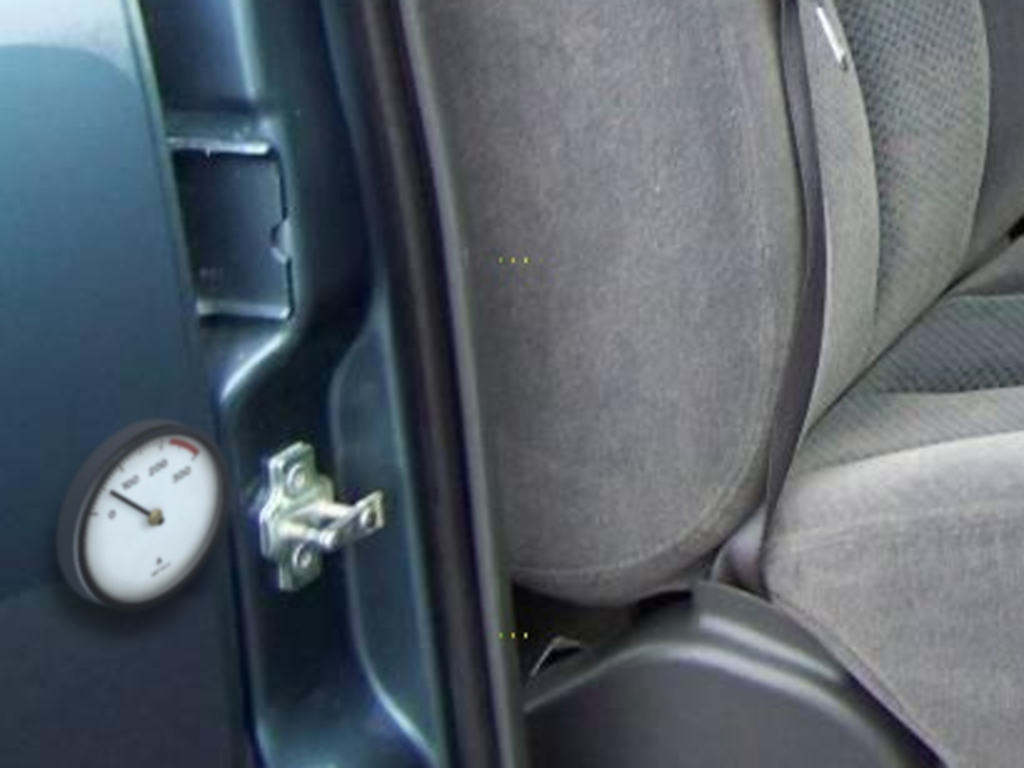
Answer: {"value": 50, "unit": "A"}
